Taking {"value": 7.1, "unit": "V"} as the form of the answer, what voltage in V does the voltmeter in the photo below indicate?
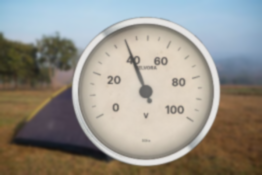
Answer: {"value": 40, "unit": "V"}
